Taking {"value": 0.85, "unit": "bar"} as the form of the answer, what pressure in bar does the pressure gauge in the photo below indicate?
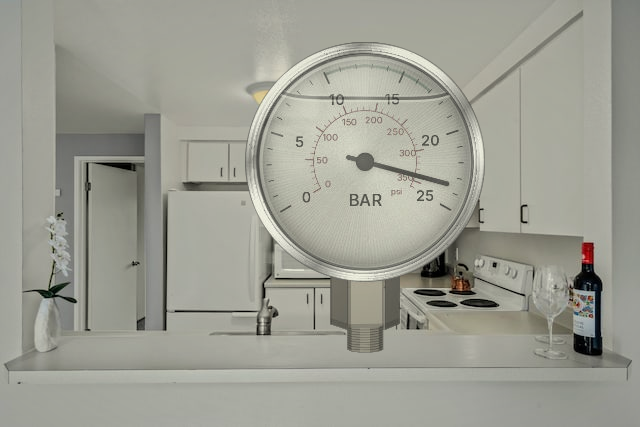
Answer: {"value": 23.5, "unit": "bar"}
